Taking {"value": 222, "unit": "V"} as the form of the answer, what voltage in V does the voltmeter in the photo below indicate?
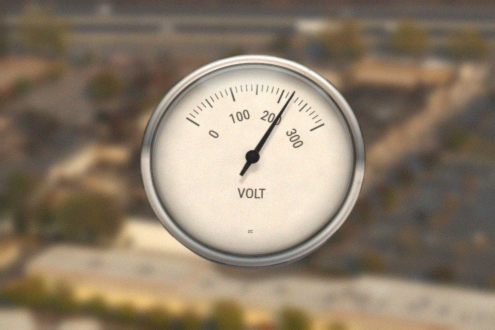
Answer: {"value": 220, "unit": "V"}
